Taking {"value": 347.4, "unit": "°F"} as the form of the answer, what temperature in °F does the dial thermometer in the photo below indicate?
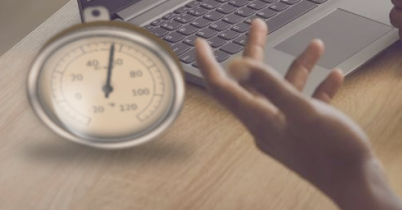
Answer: {"value": 56, "unit": "°F"}
